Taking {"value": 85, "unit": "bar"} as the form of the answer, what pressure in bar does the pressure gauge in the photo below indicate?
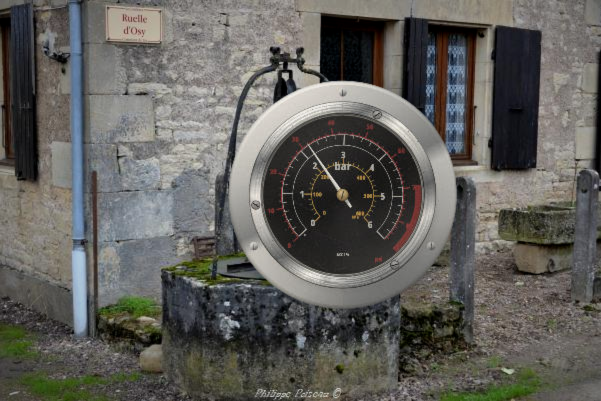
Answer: {"value": 2.2, "unit": "bar"}
